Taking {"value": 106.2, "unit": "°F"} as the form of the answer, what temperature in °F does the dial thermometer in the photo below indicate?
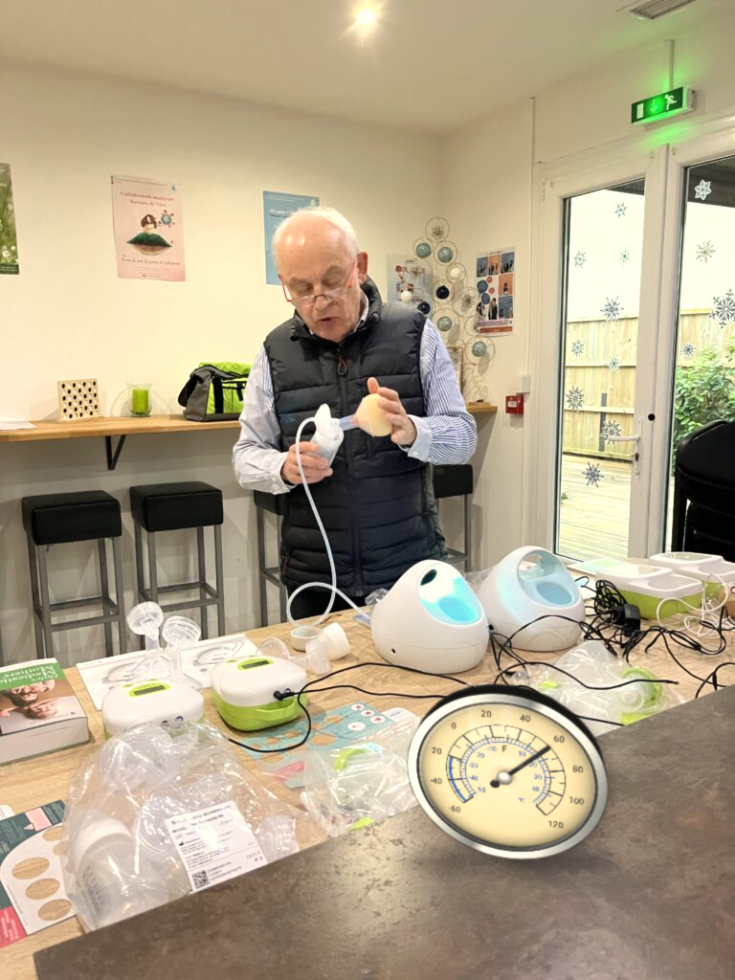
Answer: {"value": 60, "unit": "°F"}
